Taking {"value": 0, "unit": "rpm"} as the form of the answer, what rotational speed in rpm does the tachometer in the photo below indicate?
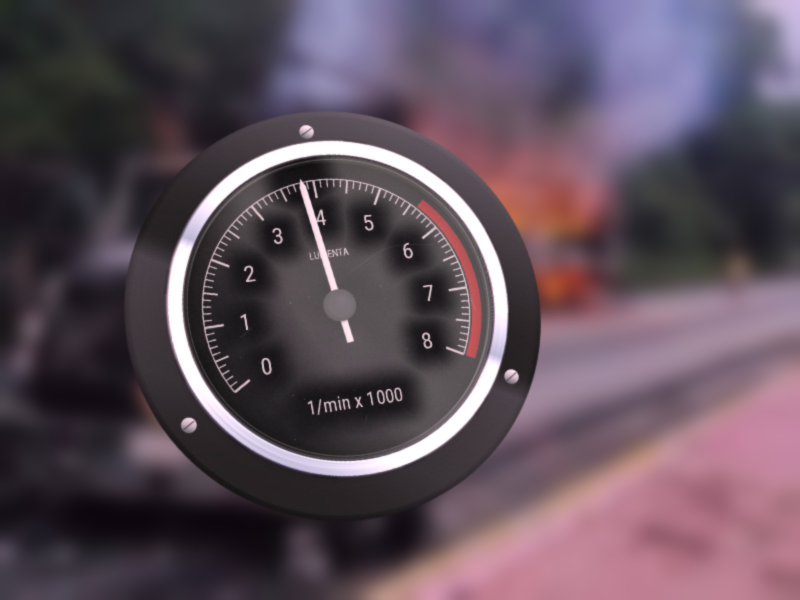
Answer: {"value": 3800, "unit": "rpm"}
